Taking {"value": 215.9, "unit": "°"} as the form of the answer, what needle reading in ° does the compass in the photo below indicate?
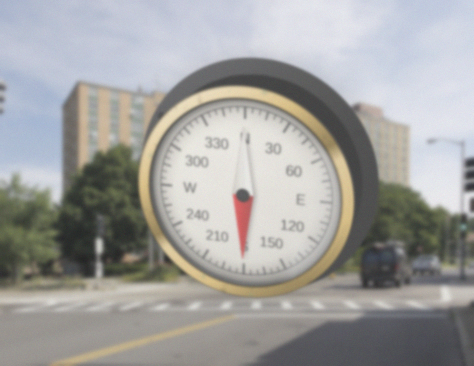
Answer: {"value": 180, "unit": "°"}
